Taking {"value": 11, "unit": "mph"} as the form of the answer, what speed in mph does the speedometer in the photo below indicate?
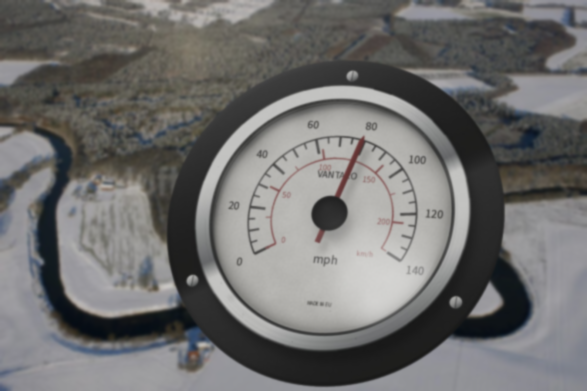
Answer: {"value": 80, "unit": "mph"}
